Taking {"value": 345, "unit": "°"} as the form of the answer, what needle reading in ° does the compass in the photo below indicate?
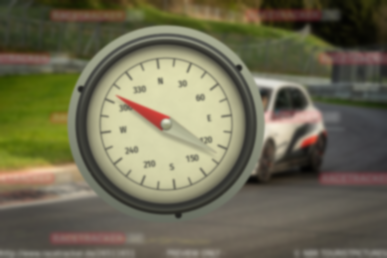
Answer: {"value": 307.5, "unit": "°"}
